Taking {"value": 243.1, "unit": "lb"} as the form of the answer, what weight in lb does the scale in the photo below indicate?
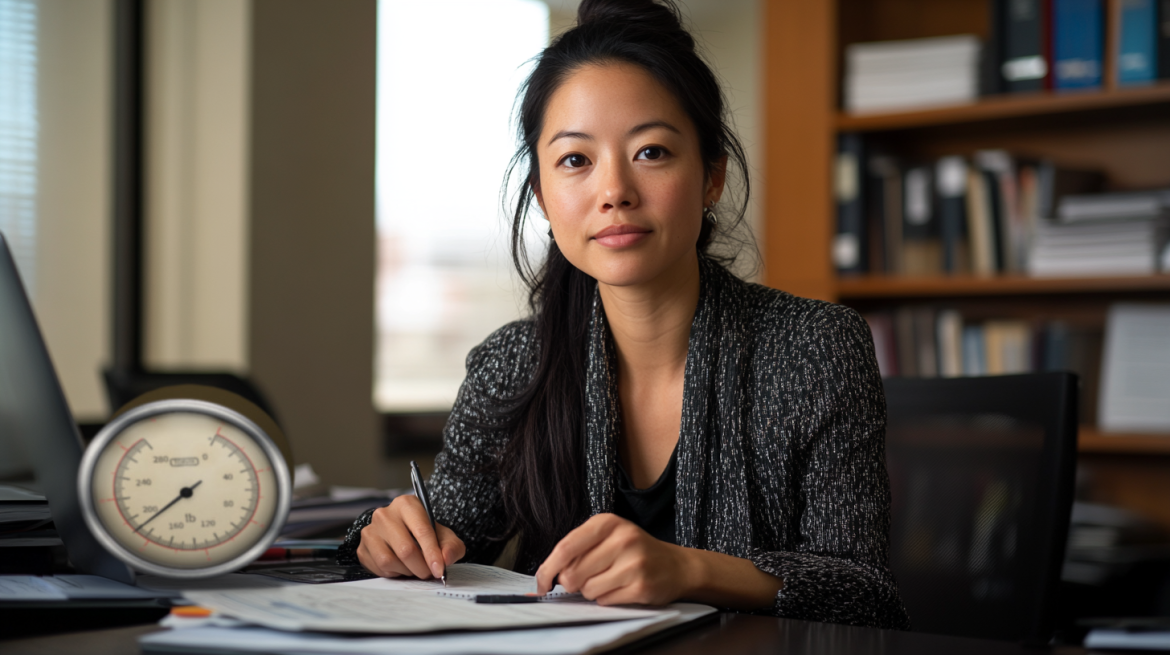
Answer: {"value": 190, "unit": "lb"}
